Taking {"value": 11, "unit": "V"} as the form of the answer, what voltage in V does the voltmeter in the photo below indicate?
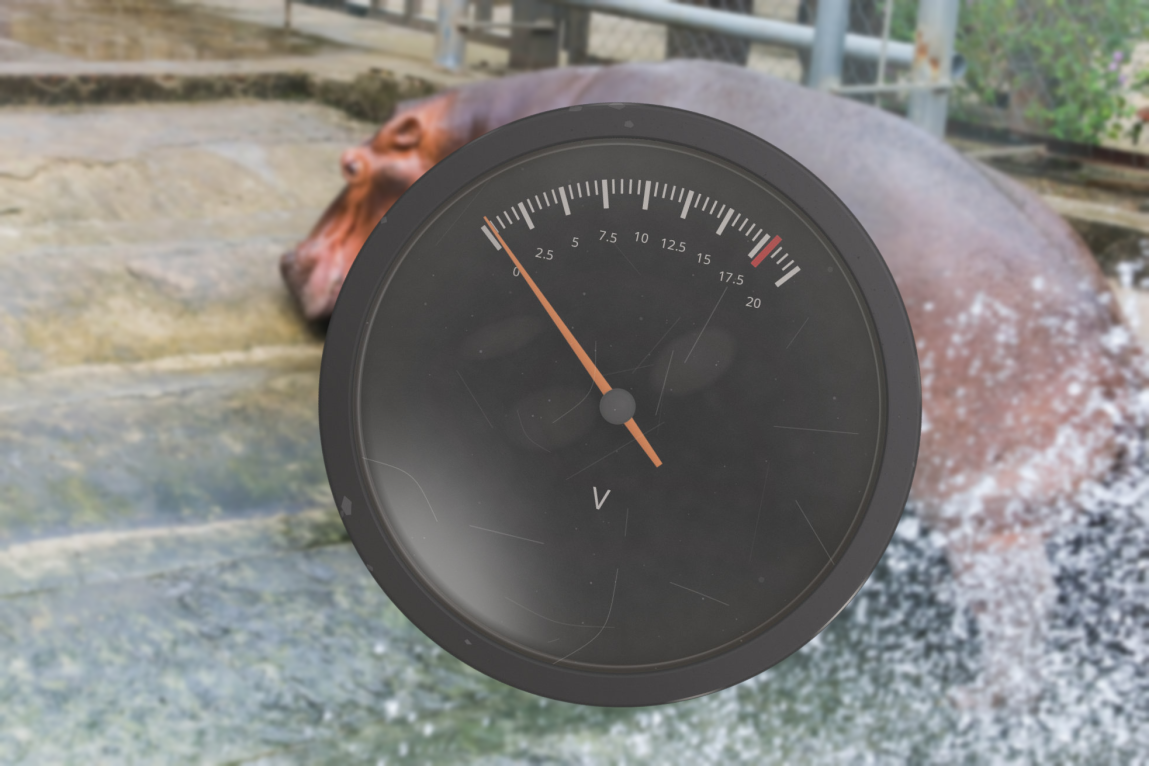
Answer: {"value": 0.5, "unit": "V"}
